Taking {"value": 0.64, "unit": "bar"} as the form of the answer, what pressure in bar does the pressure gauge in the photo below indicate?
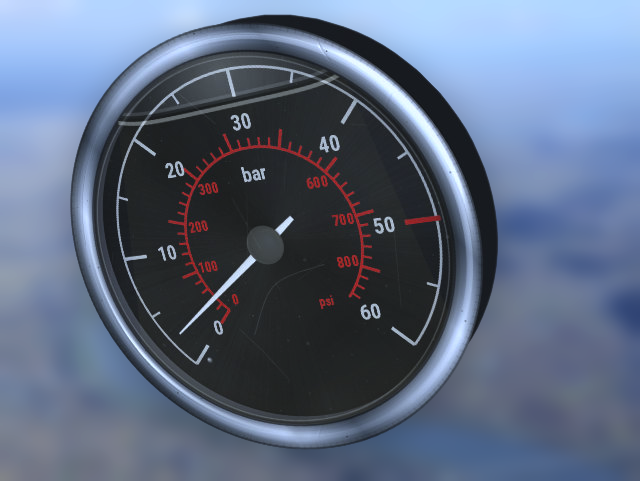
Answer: {"value": 2.5, "unit": "bar"}
